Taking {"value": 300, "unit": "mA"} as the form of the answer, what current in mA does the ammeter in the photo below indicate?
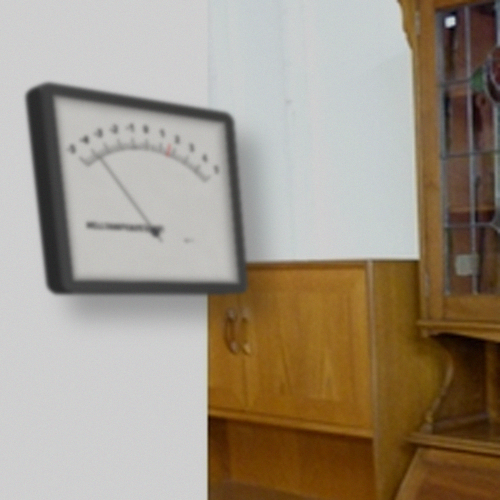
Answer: {"value": -4, "unit": "mA"}
